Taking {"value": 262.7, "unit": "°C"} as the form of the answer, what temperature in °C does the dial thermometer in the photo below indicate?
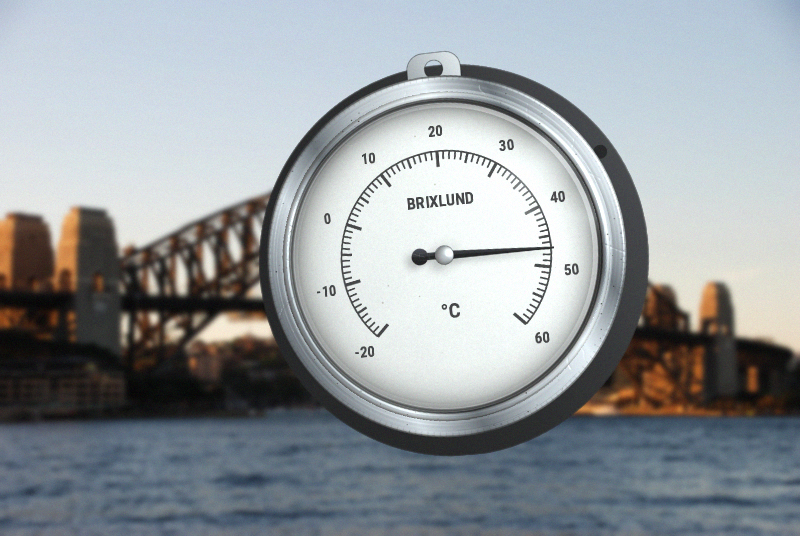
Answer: {"value": 47, "unit": "°C"}
